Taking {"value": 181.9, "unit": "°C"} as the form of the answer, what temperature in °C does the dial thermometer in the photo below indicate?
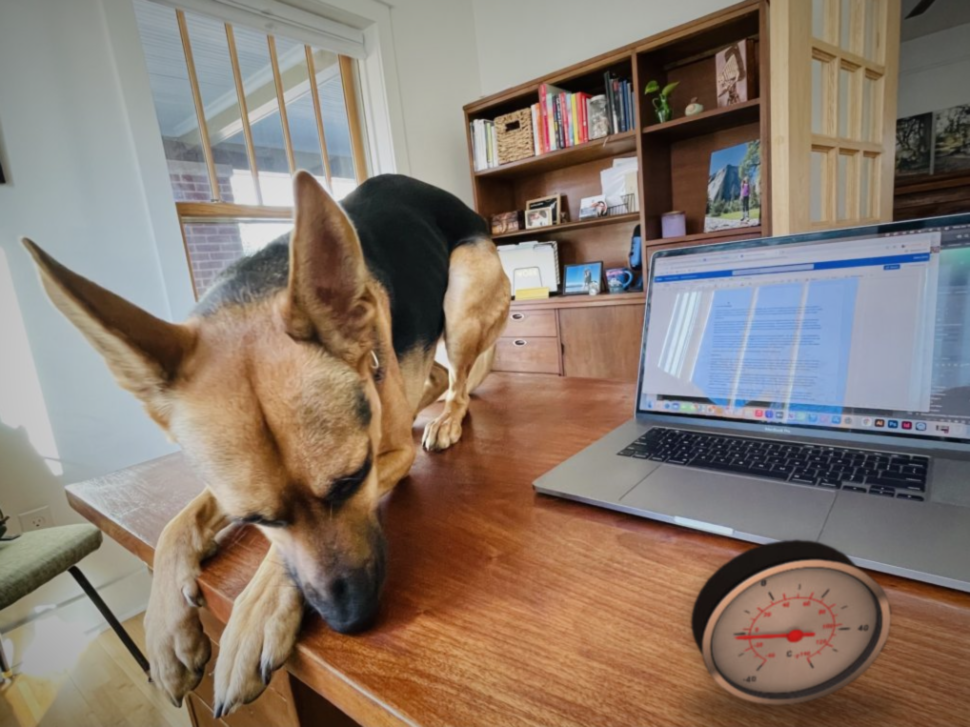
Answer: {"value": -20, "unit": "°C"}
